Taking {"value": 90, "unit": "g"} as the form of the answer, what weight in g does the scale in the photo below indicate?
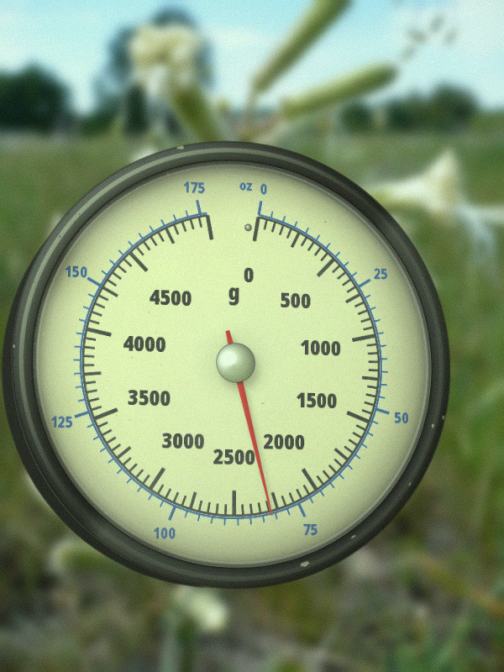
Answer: {"value": 2300, "unit": "g"}
